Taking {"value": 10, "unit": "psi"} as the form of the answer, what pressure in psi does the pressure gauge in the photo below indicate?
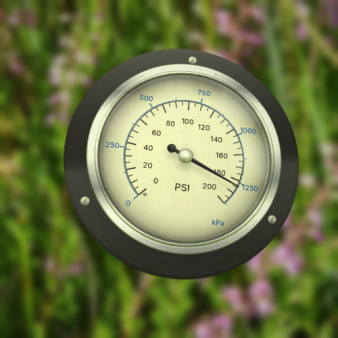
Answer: {"value": 185, "unit": "psi"}
